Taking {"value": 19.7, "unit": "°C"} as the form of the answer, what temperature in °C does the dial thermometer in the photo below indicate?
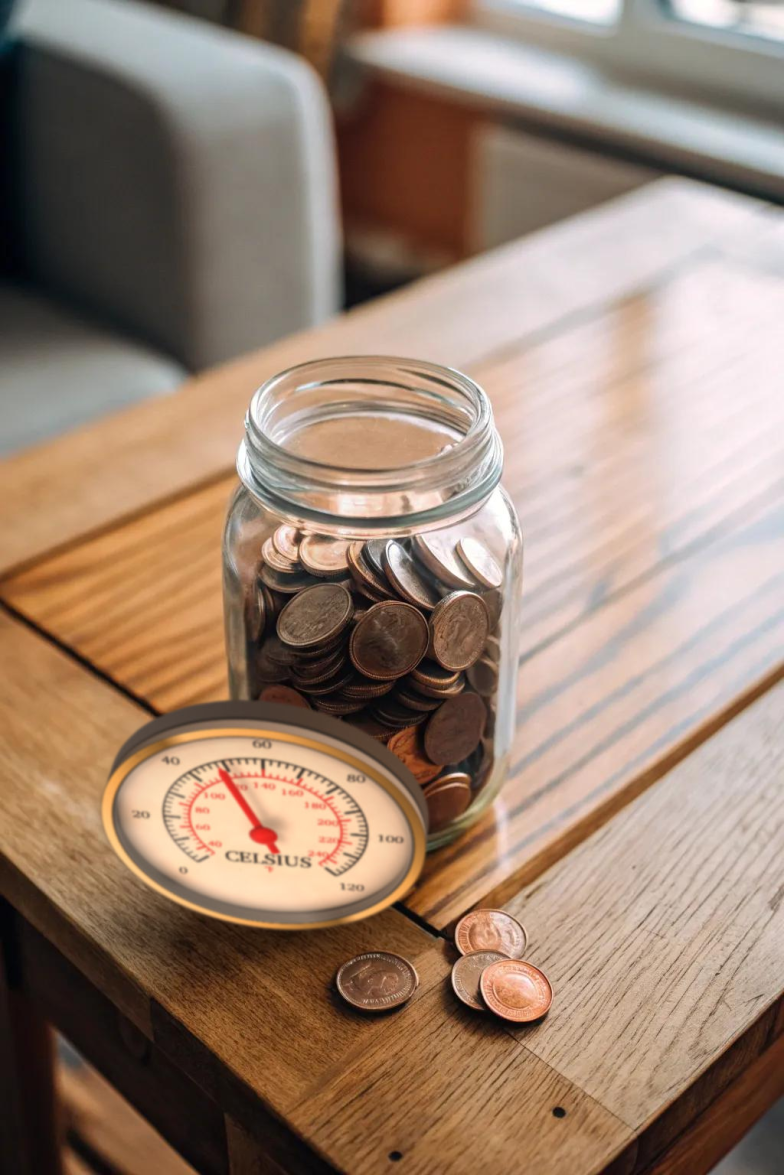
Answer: {"value": 50, "unit": "°C"}
